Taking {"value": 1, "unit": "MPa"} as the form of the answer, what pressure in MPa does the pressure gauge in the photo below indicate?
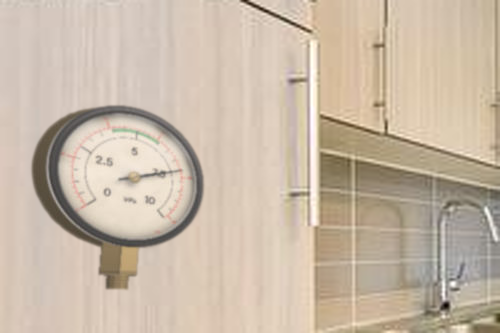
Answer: {"value": 7.5, "unit": "MPa"}
